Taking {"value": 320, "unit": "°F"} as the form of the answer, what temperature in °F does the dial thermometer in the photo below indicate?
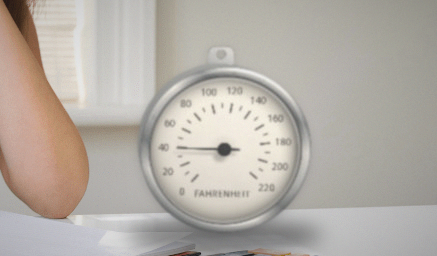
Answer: {"value": 40, "unit": "°F"}
